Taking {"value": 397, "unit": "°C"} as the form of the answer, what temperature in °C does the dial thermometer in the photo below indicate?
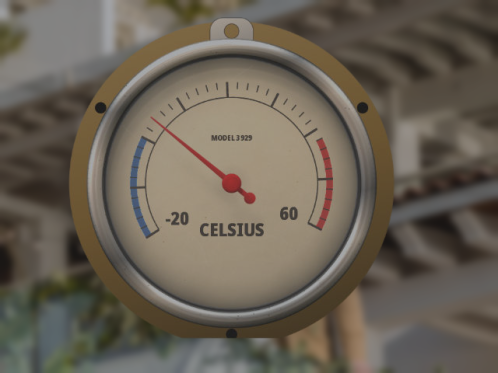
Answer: {"value": 4, "unit": "°C"}
